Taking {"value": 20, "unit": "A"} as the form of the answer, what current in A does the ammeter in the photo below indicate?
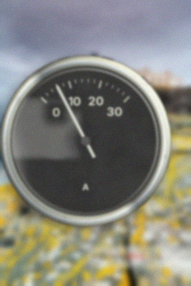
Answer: {"value": 6, "unit": "A"}
